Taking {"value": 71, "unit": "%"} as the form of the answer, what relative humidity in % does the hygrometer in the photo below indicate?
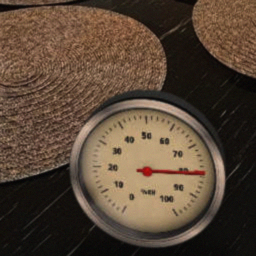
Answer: {"value": 80, "unit": "%"}
